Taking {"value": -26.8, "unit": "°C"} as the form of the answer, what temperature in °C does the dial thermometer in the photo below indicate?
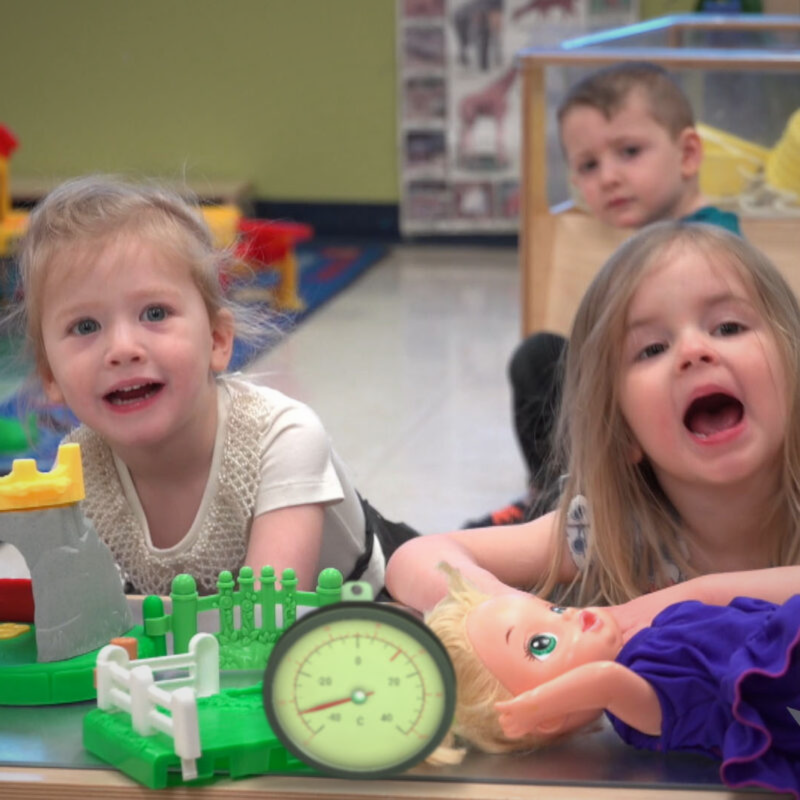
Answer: {"value": -32, "unit": "°C"}
